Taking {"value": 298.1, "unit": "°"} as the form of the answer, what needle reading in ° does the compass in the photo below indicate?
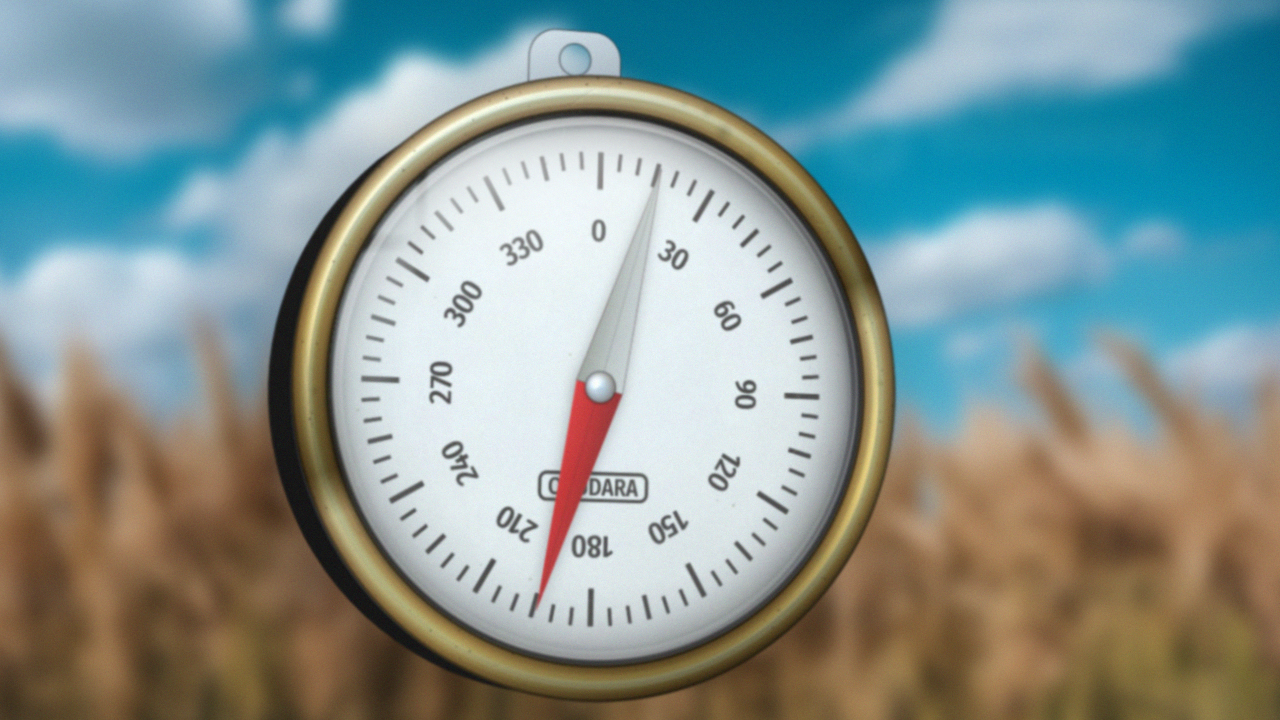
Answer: {"value": 195, "unit": "°"}
